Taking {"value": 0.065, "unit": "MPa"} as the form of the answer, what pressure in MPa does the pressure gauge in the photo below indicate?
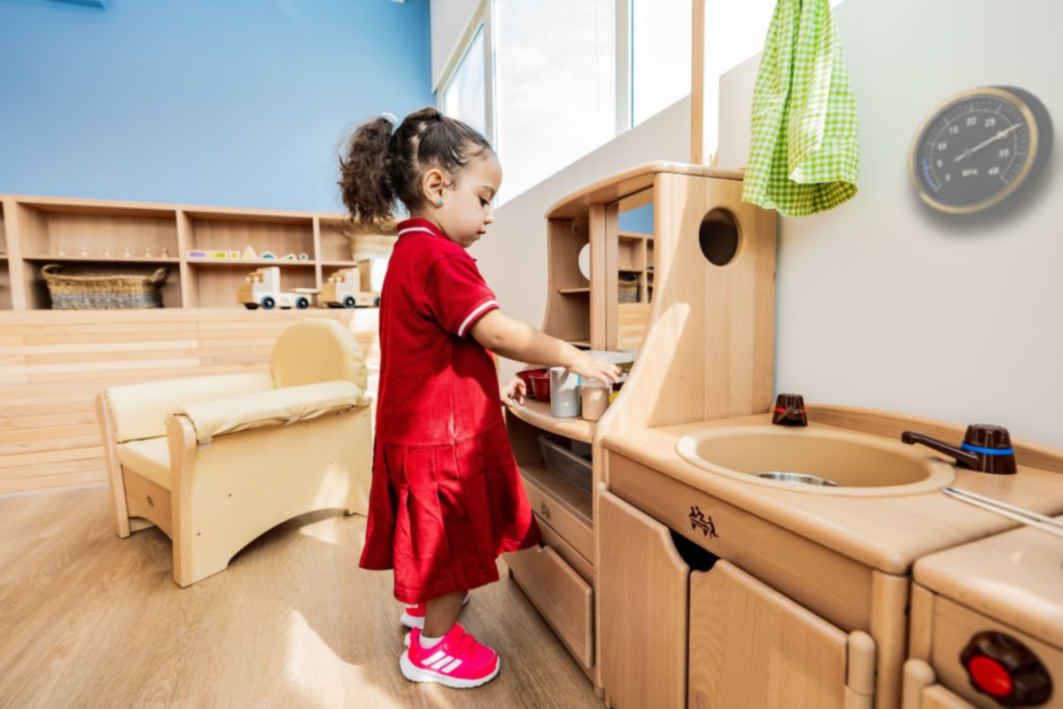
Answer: {"value": 30, "unit": "MPa"}
